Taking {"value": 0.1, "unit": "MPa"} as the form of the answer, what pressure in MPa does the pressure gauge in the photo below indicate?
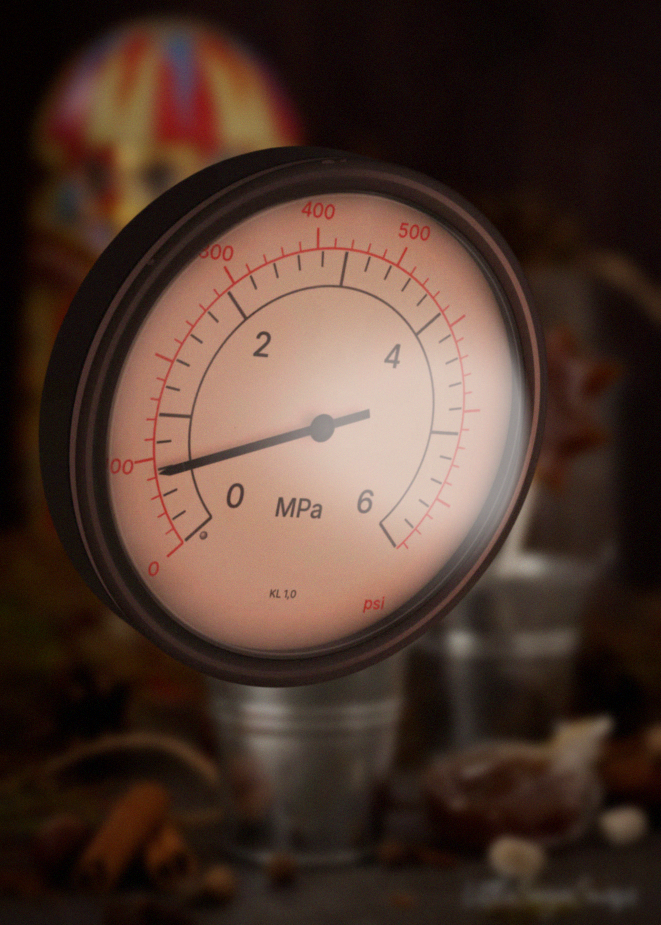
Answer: {"value": 0.6, "unit": "MPa"}
